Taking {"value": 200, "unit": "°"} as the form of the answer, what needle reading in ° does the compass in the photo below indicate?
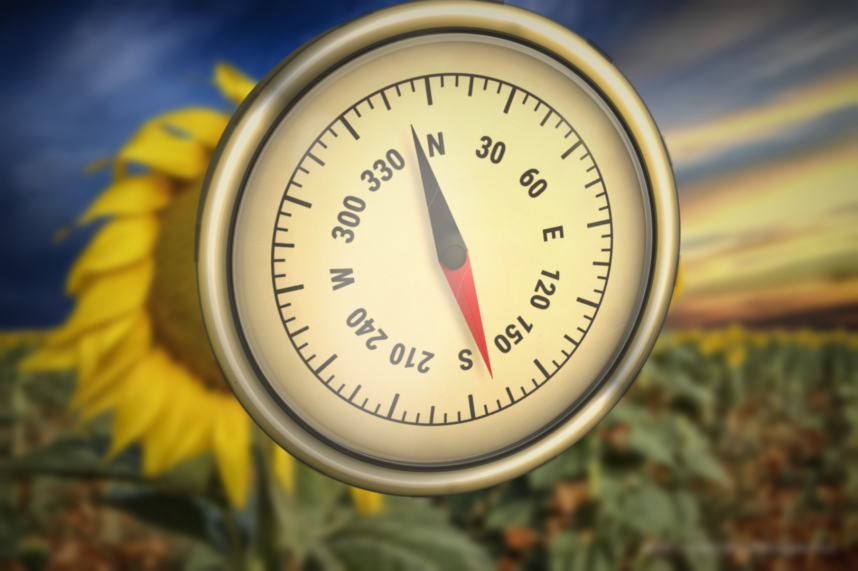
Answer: {"value": 170, "unit": "°"}
